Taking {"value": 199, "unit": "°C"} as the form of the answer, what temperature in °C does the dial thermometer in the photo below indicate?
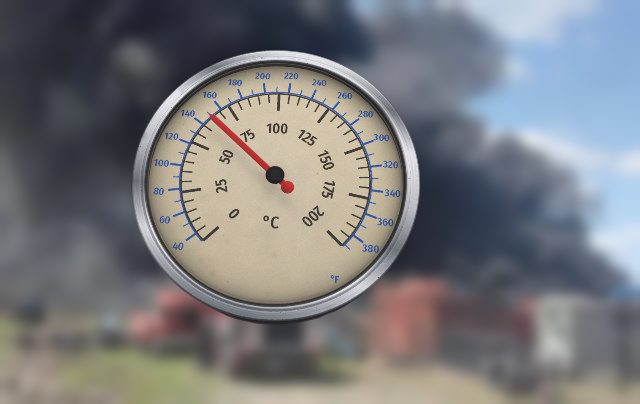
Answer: {"value": 65, "unit": "°C"}
